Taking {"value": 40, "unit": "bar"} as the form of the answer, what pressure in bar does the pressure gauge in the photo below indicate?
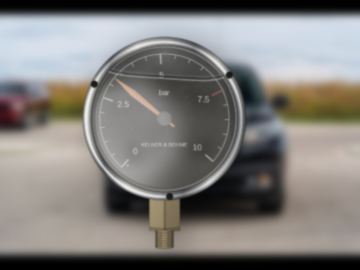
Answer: {"value": 3.25, "unit": "bar"}
